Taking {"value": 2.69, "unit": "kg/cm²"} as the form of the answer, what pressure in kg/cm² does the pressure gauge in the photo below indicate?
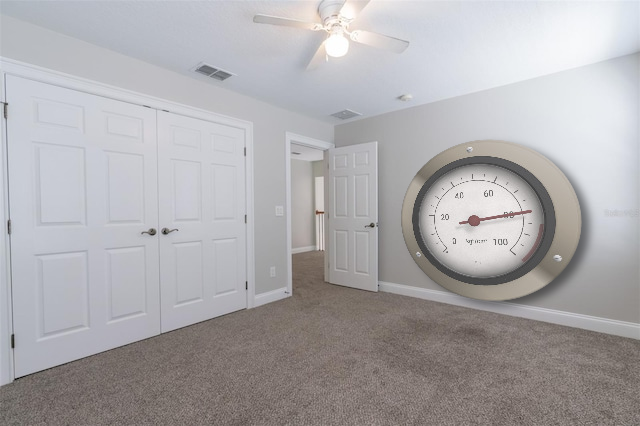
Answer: {"value": 80, "unit": "kg/cm²"}
